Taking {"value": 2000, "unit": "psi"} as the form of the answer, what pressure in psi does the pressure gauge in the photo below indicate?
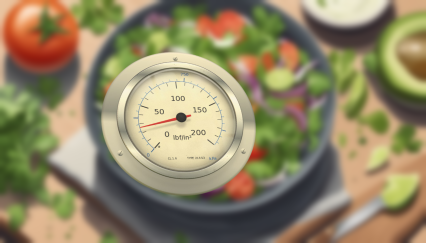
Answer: {"value": 25, "unit": "psi"}
